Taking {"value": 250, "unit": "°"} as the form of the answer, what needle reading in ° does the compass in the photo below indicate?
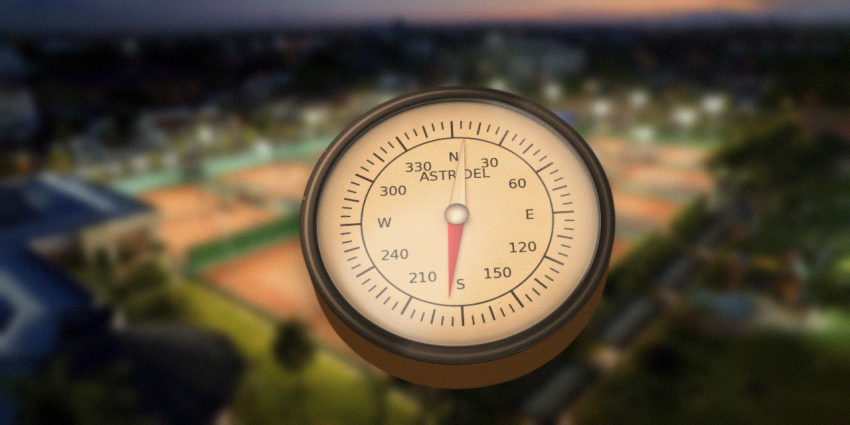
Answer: {"value": 187.5, "unit": "°"}
